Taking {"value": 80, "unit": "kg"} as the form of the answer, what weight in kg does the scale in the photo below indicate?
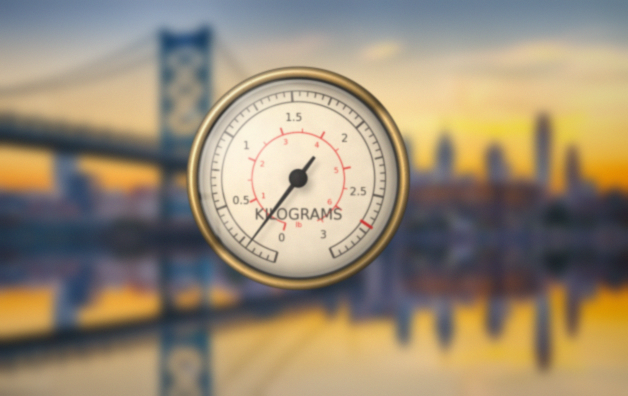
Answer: {"value": 0.2, "unit": "kg"}
